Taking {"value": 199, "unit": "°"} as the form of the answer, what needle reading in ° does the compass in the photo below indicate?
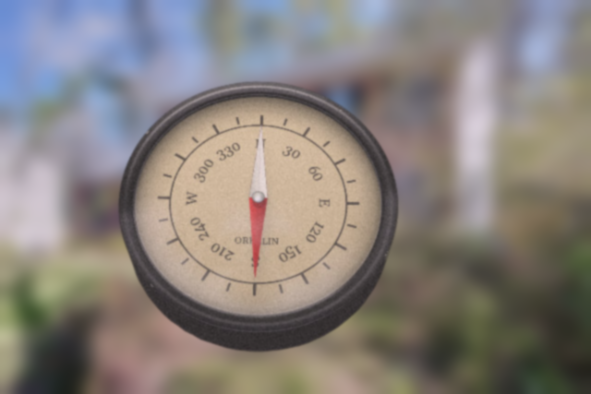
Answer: {"value": 180, "unit": "°"}
